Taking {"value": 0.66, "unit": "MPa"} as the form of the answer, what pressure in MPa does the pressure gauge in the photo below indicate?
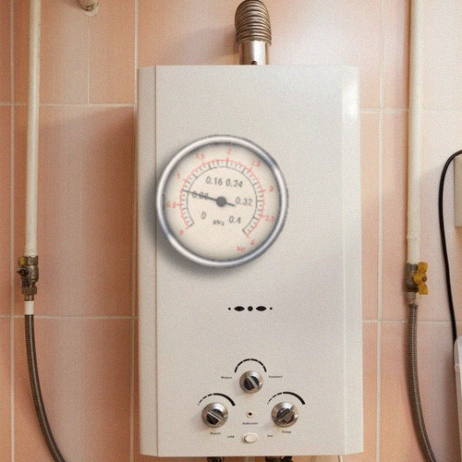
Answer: {"value": 0.08, "unit": "MPa"}
